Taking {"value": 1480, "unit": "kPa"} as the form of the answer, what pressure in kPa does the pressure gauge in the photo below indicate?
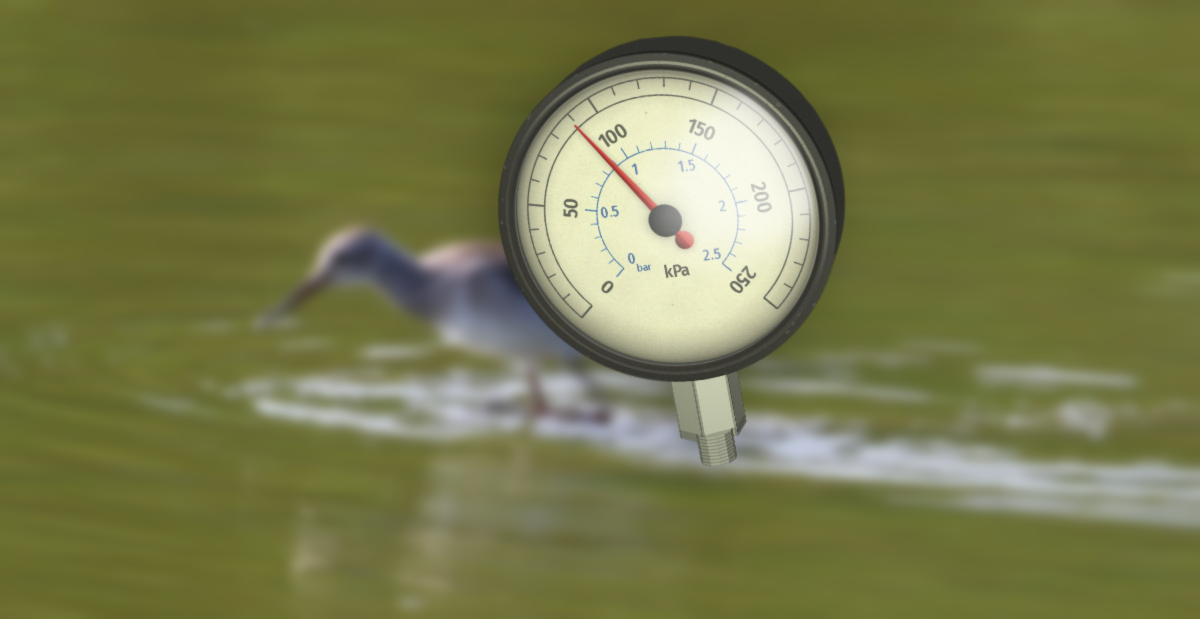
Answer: {"value": 90, "unit": "kPa"}
